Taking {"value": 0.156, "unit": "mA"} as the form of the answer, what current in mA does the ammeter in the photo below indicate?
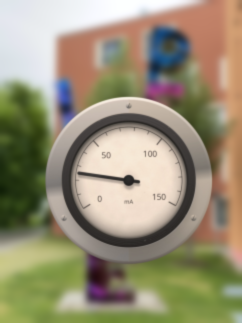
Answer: {"value": 25, "unit": "mA"}
